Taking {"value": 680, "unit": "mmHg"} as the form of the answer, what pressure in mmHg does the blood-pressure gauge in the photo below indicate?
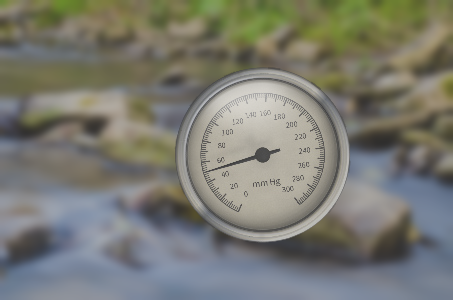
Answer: {"value": 50, "unit": "mmHg"}
